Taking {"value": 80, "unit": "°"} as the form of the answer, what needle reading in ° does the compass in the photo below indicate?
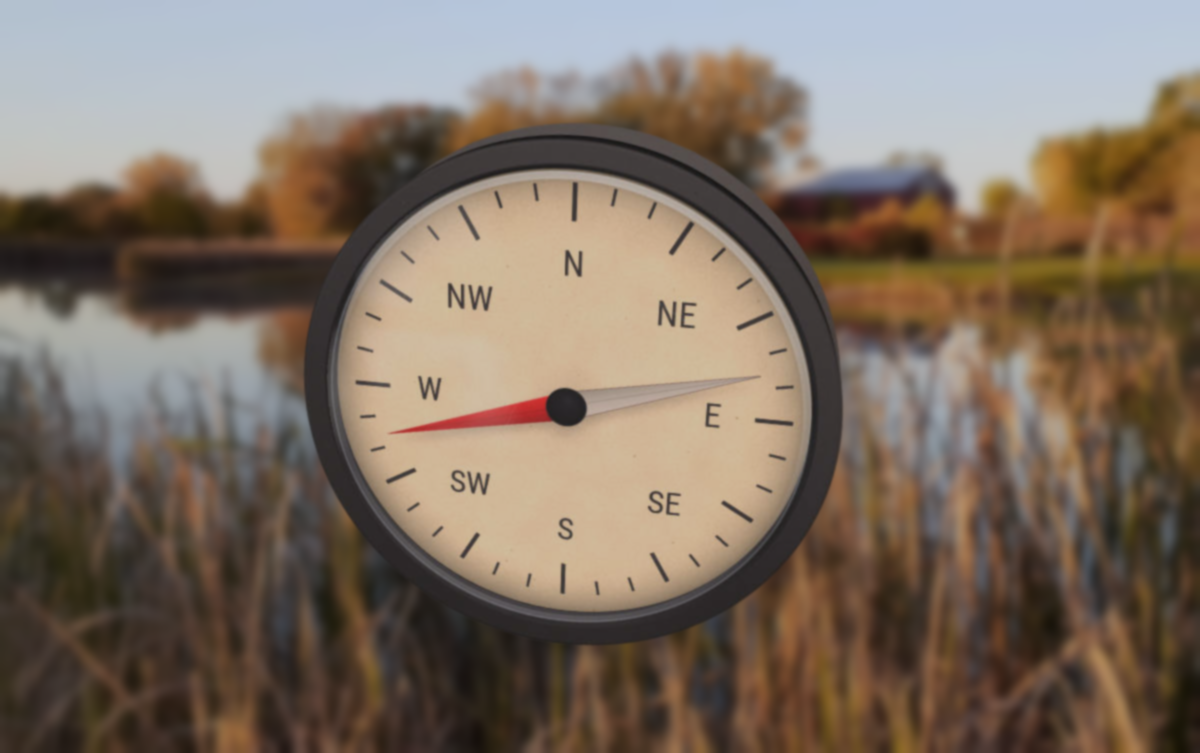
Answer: {"value": 255, "unit": "°"}
